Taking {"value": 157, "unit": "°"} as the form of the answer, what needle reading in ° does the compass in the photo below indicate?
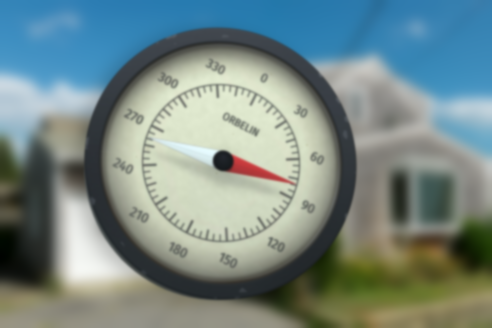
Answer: {"value": 80, "unit": "°"}
